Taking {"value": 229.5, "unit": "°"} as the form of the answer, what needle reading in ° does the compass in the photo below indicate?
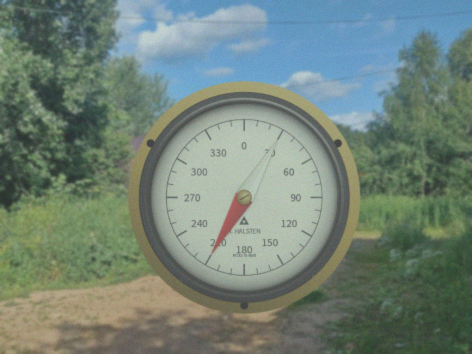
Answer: {"value": 210, "unit": "°"}
